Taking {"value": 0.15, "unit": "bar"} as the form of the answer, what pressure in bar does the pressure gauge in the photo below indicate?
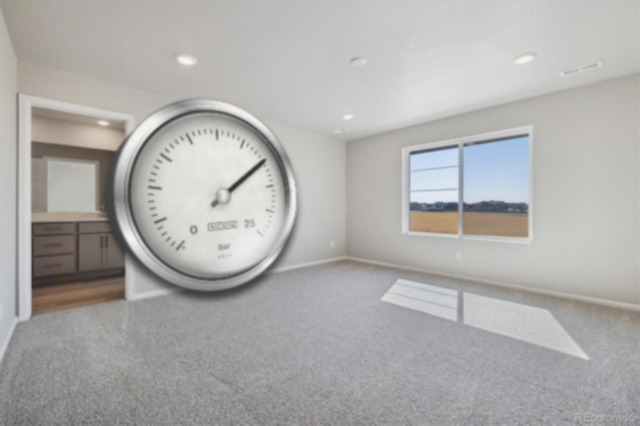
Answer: {"value": 17.5, "unit": "bar"}
